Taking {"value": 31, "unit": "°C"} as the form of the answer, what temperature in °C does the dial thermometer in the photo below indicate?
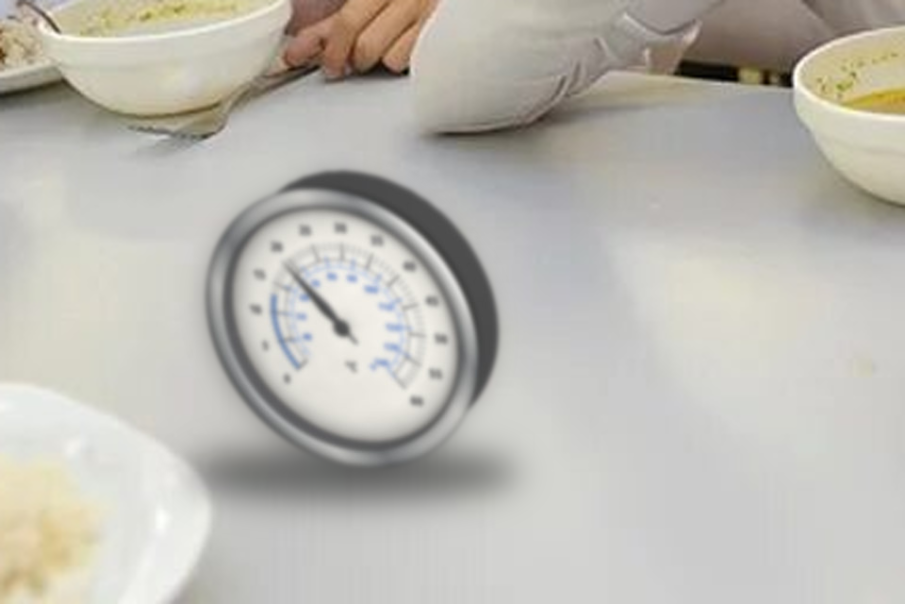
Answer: {"value": 20, "unit": "°C"}
